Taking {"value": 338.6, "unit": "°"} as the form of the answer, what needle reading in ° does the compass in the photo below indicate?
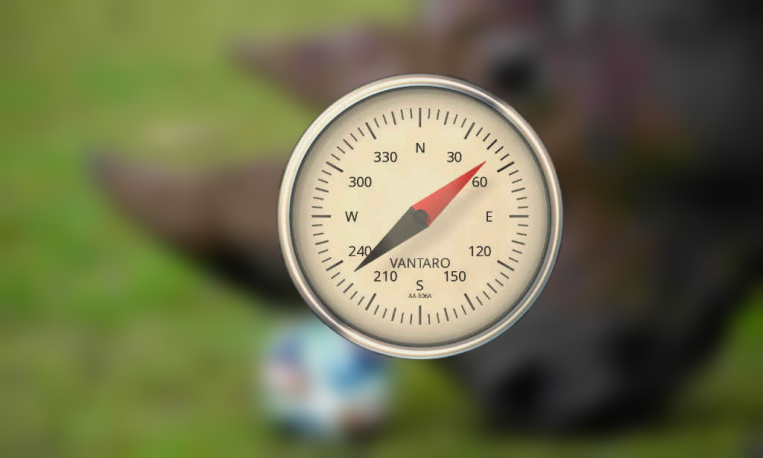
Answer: {"value": 50, "unit": "°"}
